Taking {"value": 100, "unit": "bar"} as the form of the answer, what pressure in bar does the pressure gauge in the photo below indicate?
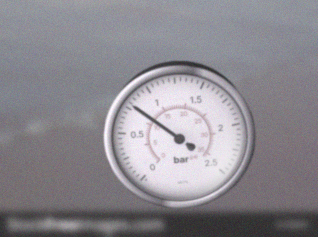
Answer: {"value": 0.8, "unit": "bar"}
